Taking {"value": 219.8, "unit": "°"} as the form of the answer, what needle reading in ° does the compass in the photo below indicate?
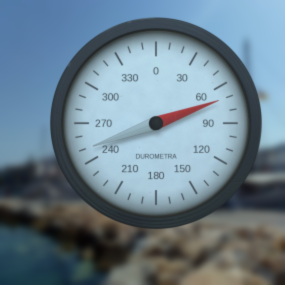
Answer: {"value": 70, "unit": "°"}
